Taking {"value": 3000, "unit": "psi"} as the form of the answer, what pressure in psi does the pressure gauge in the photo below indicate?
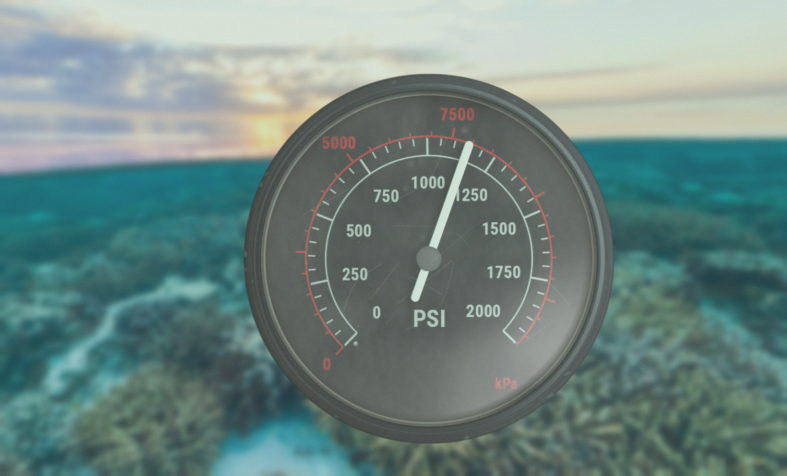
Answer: {"value": 1150, "unit": "psi"}
